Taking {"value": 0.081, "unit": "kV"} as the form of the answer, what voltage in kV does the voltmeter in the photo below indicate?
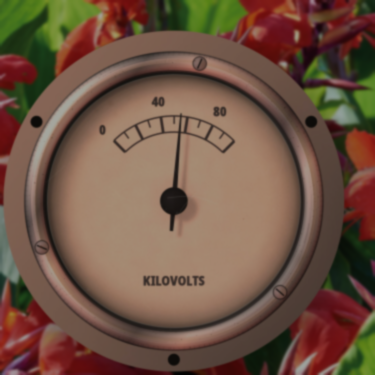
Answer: {"value": 55, "unit": "kV"}
